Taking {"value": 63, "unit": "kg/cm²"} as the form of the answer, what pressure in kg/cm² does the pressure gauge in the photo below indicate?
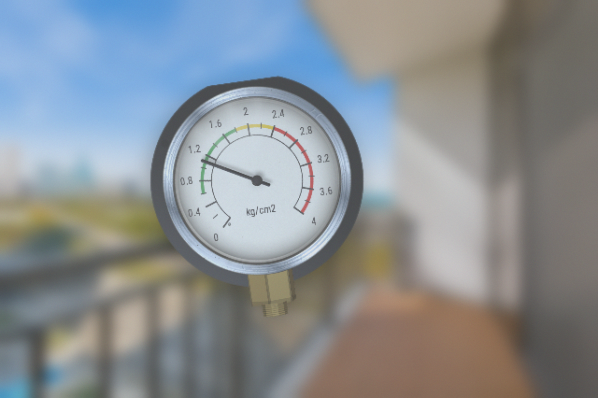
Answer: {"value": 1.1, "unit": "kg/cm²"}
